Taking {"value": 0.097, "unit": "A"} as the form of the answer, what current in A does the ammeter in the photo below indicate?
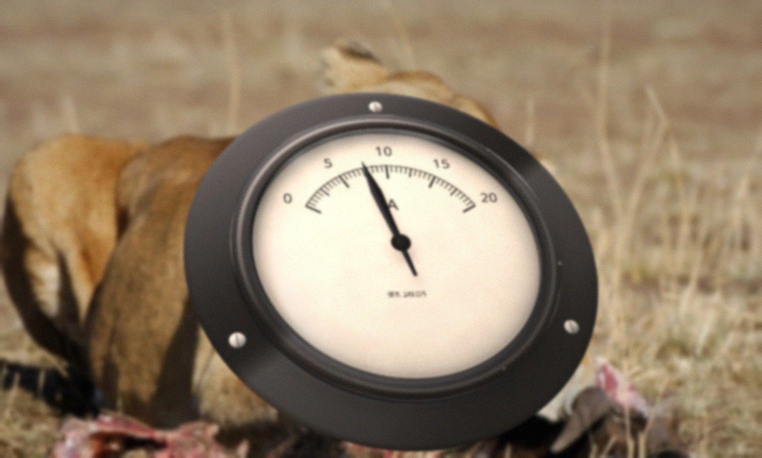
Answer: {"value": 7.5, "unit": "A"}
